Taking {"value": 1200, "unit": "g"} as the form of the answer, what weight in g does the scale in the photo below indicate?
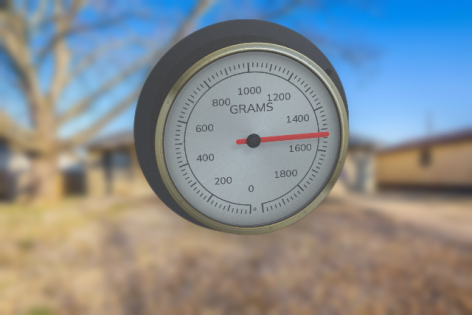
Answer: {"value": 1520, "unit": "g"}
